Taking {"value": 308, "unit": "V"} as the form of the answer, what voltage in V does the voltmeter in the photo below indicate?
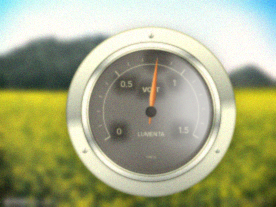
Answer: {"value": 0.8, "unit": "V"}
